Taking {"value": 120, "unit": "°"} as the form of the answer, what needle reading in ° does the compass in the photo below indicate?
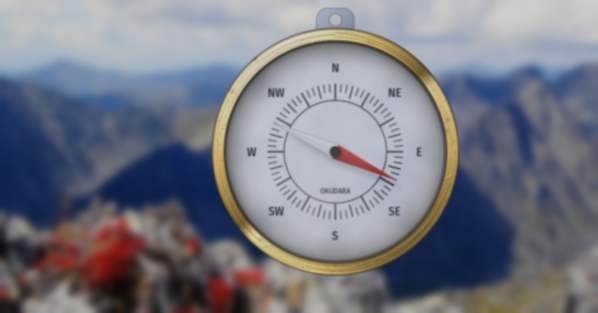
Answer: {"value": 115, "unit": "°"}
